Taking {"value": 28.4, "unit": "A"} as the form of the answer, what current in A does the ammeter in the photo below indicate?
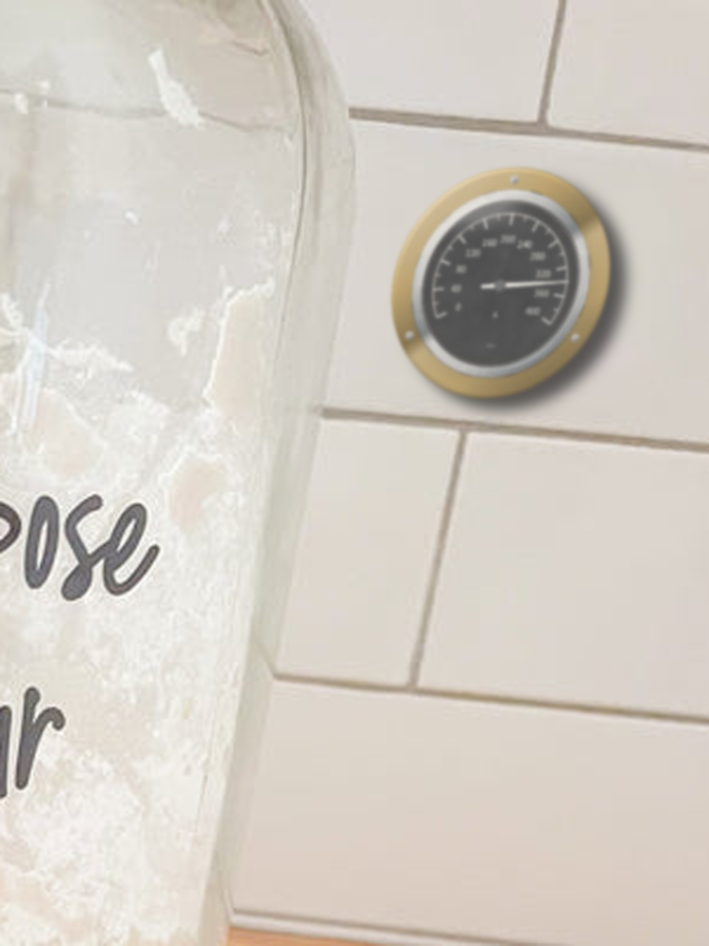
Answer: {"value": 340, "unit": "A"}
